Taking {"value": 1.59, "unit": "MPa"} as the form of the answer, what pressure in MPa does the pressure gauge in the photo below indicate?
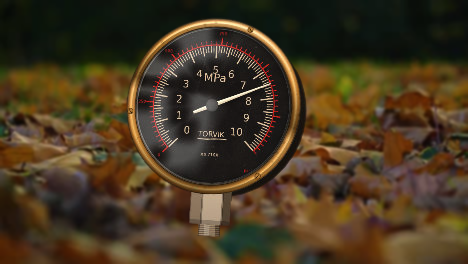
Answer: {"value": 7.5, "unit": "MPa"}
